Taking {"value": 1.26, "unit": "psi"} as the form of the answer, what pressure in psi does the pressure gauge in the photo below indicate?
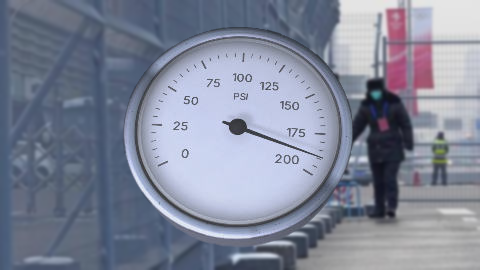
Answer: {"value": 190, "unit": "psi"}
